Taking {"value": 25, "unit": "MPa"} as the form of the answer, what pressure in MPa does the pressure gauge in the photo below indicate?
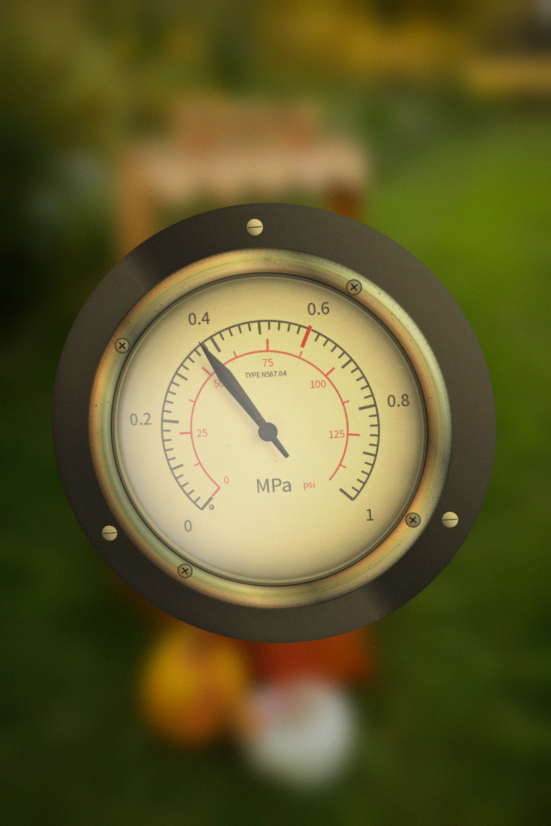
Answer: {"value": 0.38, "unit": "MPa"}
